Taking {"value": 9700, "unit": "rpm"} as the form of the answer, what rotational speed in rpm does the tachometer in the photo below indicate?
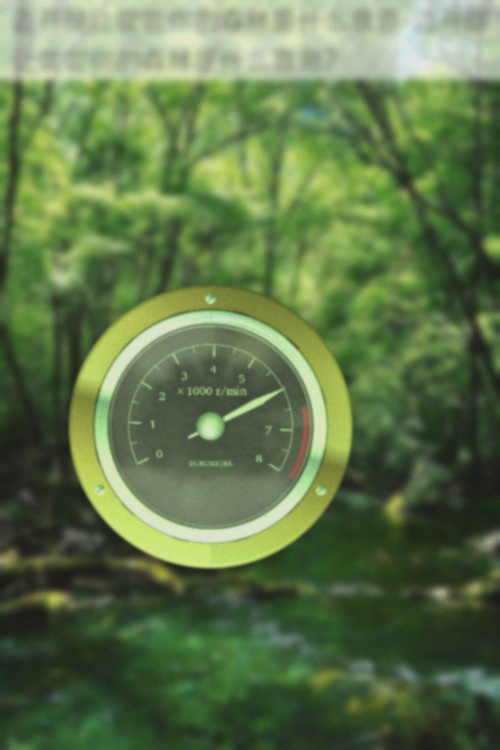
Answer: {"value": 6000, "unit": "rpm"}
